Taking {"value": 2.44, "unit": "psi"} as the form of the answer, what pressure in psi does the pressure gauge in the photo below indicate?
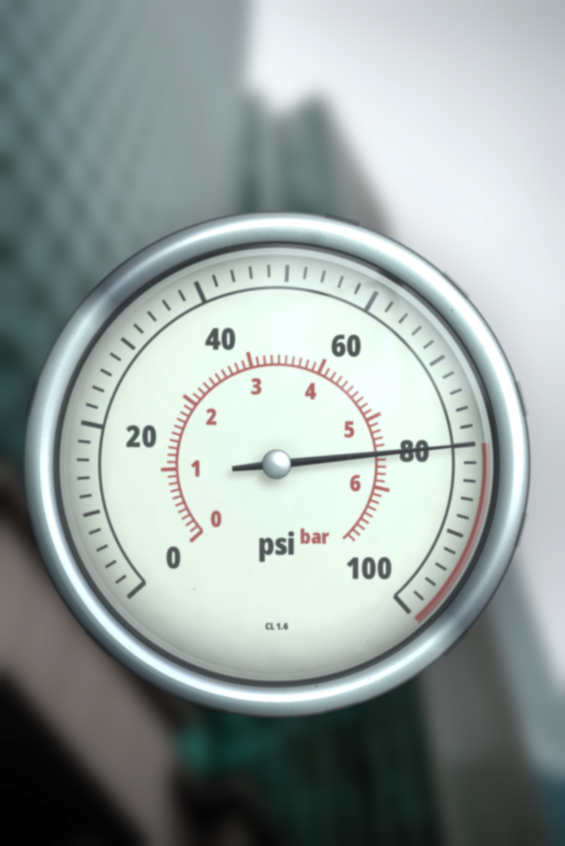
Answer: {"value": 80, "unit": "psi"}
